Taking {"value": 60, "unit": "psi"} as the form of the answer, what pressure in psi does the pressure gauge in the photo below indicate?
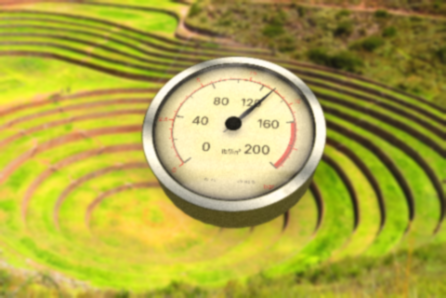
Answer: {"value": 130, "unit": "psi"}
